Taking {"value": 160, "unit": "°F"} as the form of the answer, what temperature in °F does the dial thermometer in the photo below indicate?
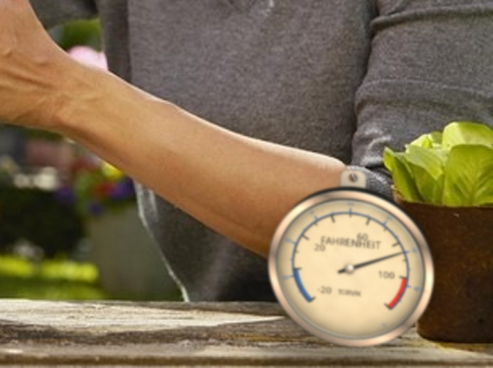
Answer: {"value": 85, "unit": "°F"}
